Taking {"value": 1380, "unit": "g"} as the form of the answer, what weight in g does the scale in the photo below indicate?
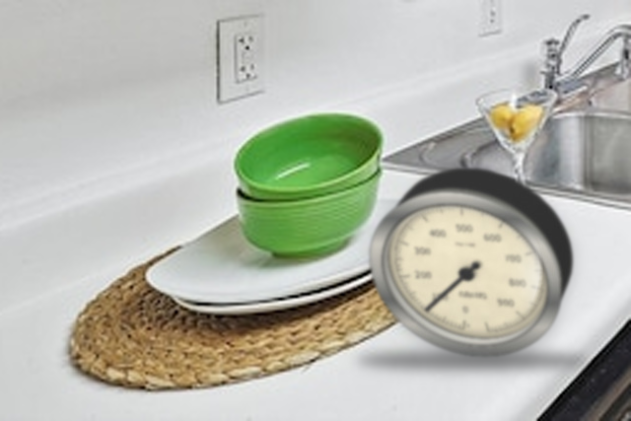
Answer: {"value": 100, "unit": "g"}
